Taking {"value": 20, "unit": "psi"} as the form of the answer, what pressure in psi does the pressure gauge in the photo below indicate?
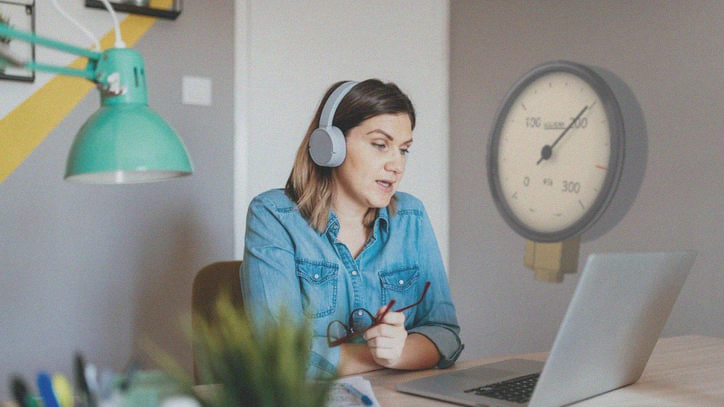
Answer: {"value": 200, "unit": "psi"}
